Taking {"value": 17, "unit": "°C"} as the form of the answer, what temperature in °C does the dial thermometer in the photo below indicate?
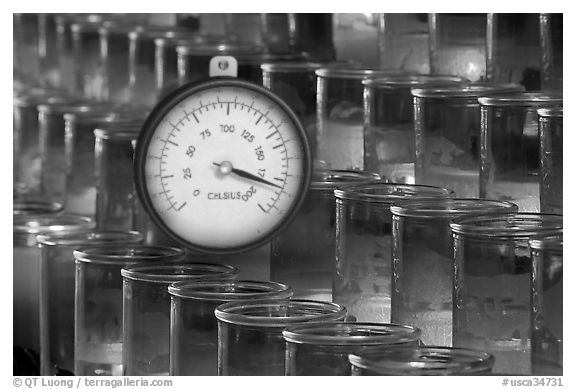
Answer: {"value": 180, "unit": "°C"}
